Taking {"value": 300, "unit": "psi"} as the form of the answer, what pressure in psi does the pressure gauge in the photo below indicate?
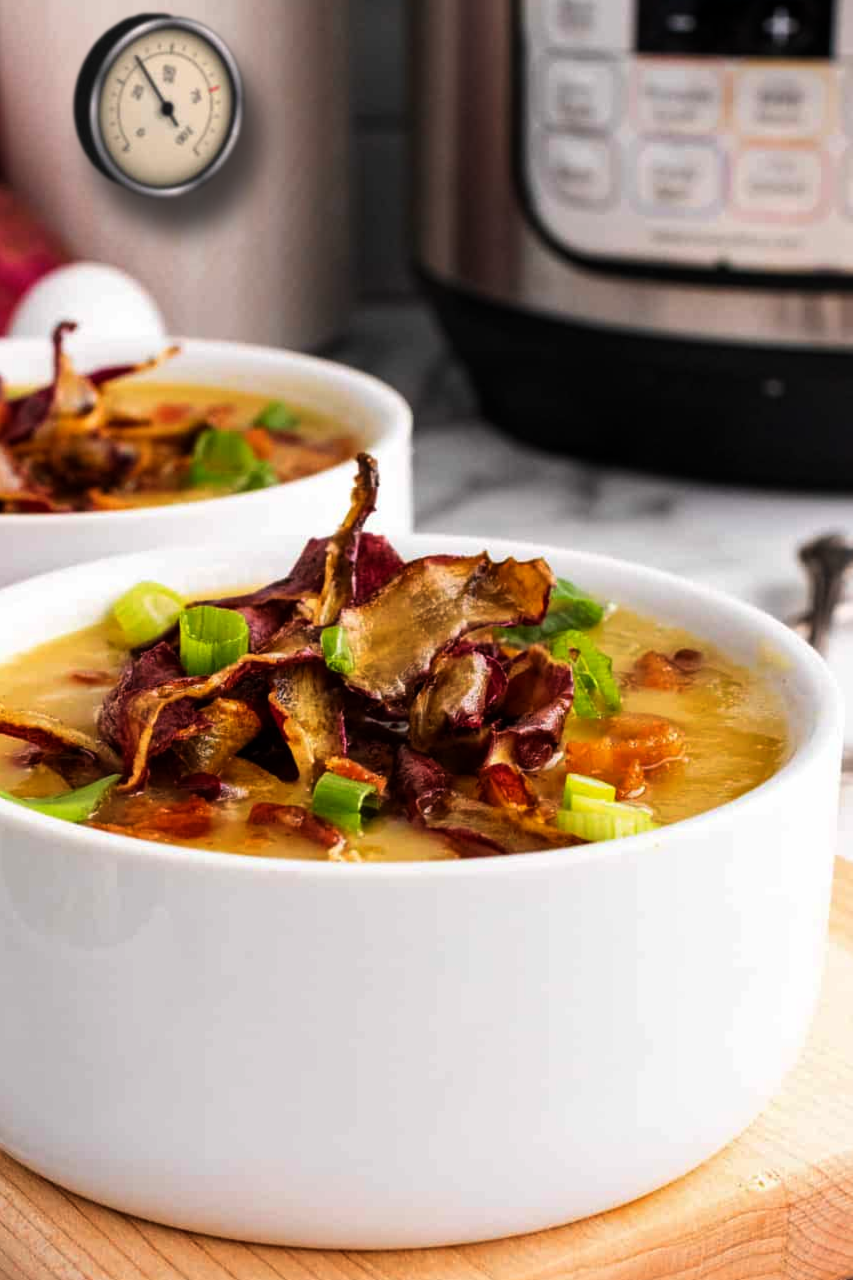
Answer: {"value": 35, "unit": "psi"}
